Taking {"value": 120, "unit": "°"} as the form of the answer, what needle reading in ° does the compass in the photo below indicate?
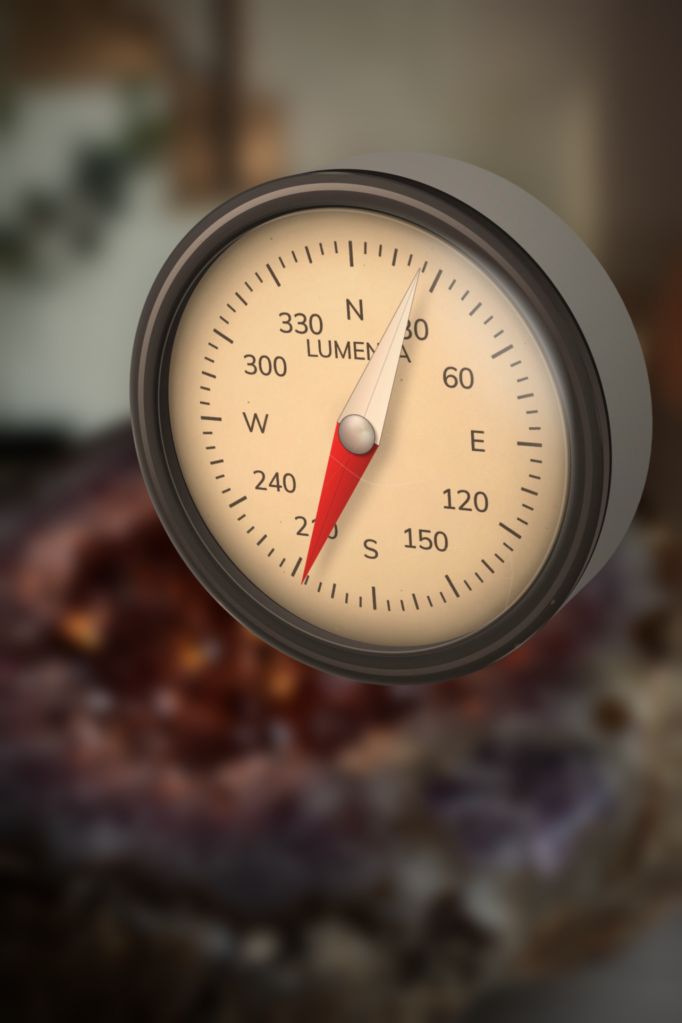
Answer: {"value": 205, "unit": "°"}
